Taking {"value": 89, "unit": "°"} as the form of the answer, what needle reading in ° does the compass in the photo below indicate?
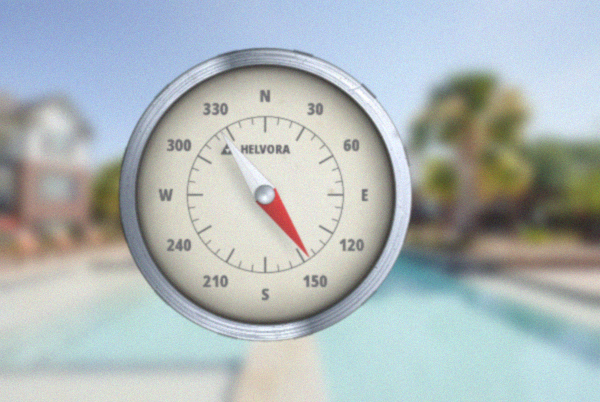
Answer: {"value": 145, "unit": "°"}
